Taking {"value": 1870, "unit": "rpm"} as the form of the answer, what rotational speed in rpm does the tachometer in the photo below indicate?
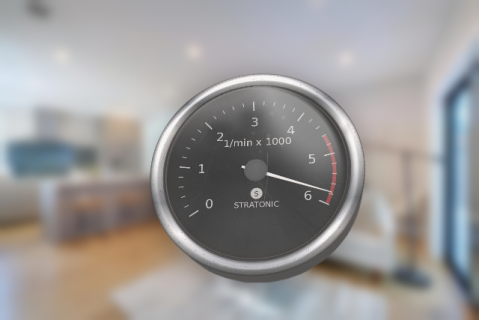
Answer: {"value": 5800, "unit": "rpm"}
